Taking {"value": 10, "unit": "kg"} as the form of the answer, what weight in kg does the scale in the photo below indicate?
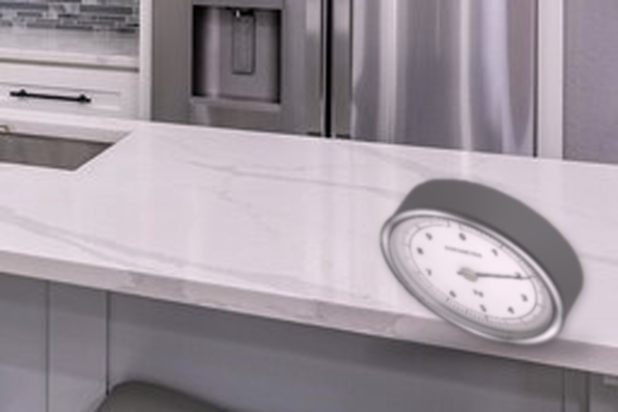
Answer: {"value": 2, "unit": "kg"}
